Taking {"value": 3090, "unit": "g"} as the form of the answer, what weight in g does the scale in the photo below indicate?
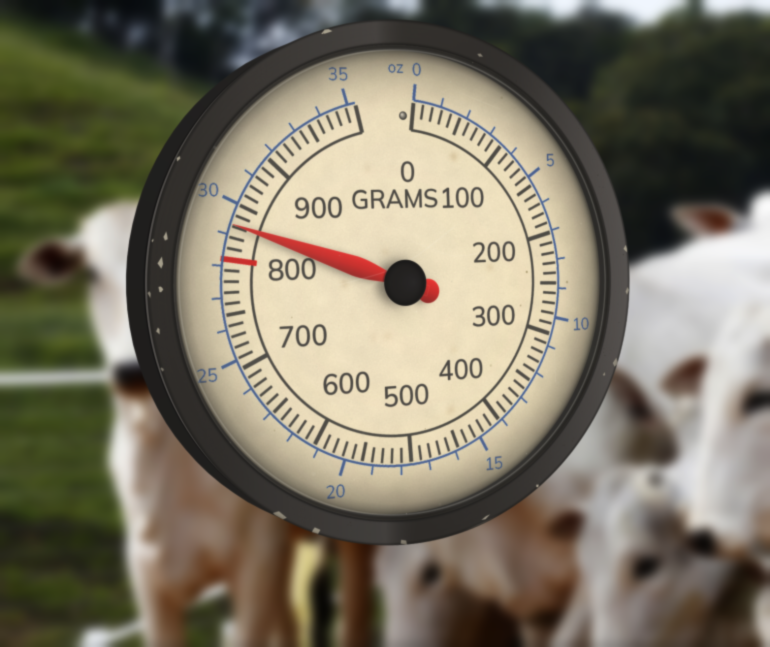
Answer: {"value": 830, "unit": "g"}
